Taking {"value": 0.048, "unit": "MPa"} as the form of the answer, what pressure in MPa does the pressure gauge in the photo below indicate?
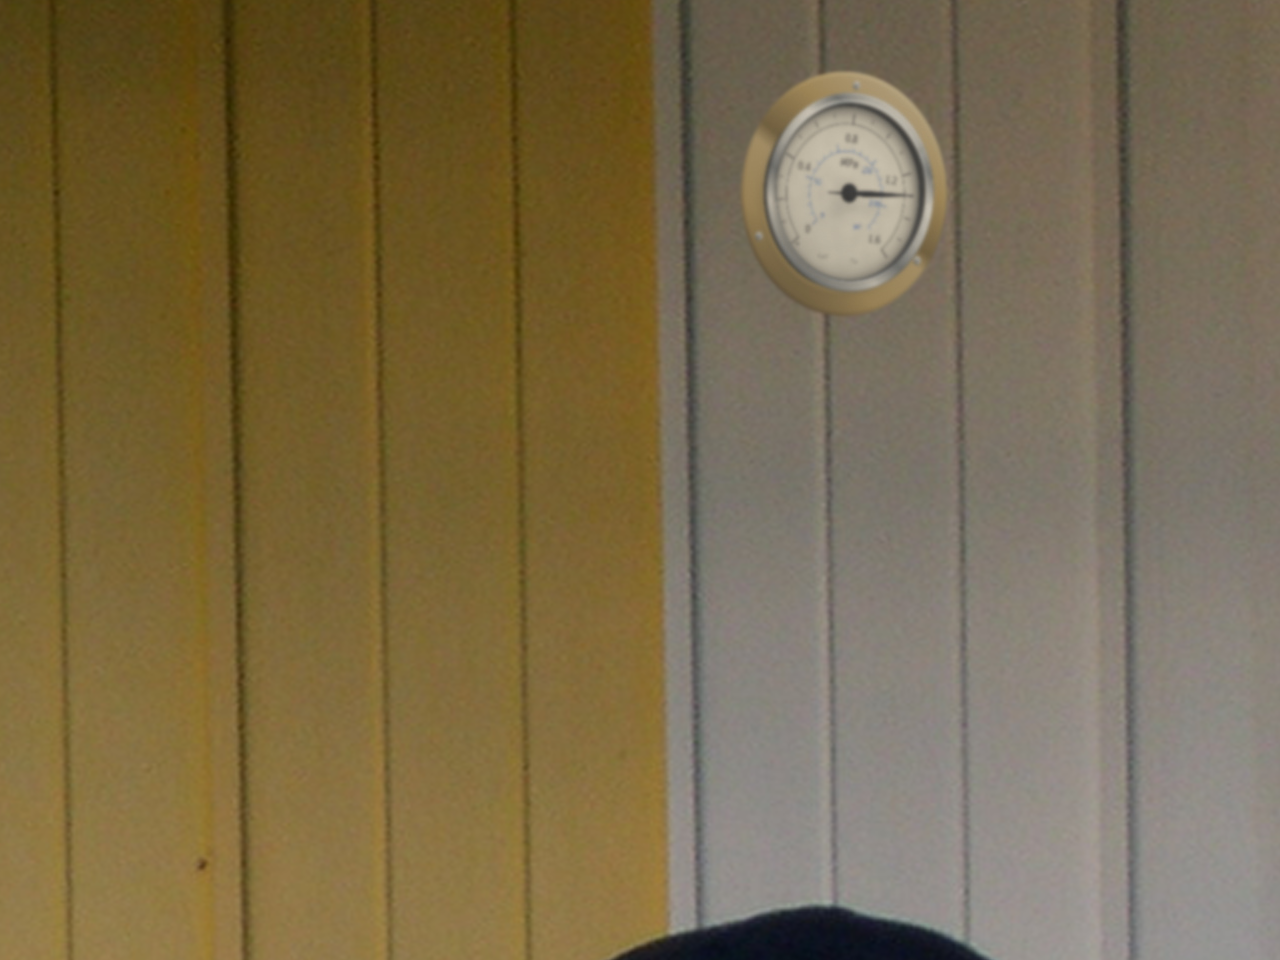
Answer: {"value": 1.3, "unit": "MPa"}
